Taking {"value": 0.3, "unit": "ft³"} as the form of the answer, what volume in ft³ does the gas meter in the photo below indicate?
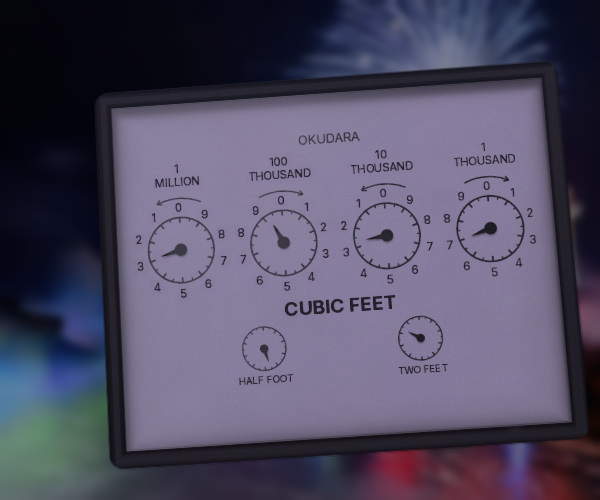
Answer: {"value": 292700, "unit": "ft³"}
